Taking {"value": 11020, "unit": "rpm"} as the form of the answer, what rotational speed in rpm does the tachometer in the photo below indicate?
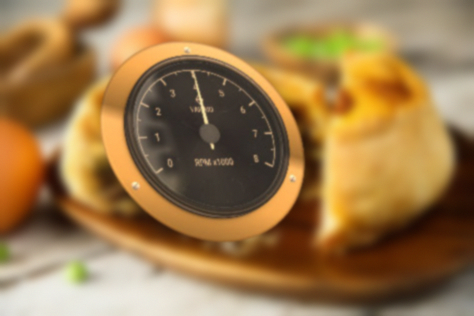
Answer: {"value": 4000, "unit": "rpm"}
